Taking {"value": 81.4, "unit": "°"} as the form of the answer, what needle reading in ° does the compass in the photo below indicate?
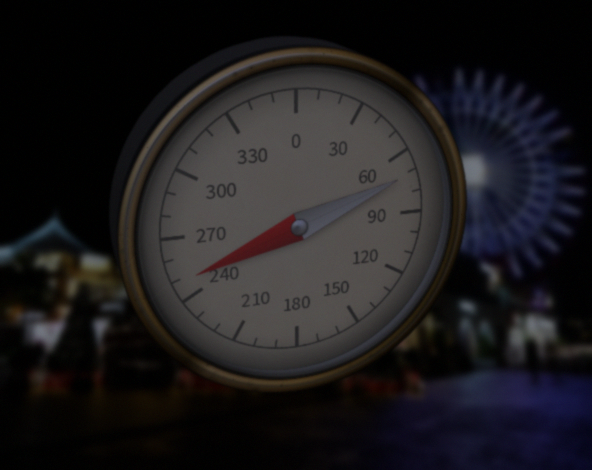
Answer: {"value": 250, "unit": "°"}
